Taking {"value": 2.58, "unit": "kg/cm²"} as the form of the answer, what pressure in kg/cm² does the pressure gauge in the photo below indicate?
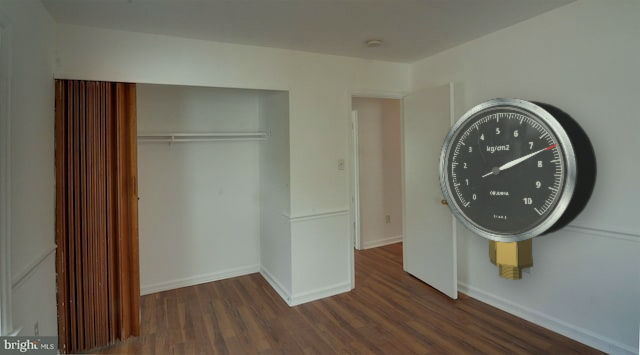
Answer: {"value": 7.5, "unit": "kg/cm²"}
